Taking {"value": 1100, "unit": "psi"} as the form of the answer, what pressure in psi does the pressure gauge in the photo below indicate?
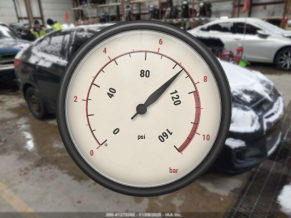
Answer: {"value": 105, "unit": "psi"}
